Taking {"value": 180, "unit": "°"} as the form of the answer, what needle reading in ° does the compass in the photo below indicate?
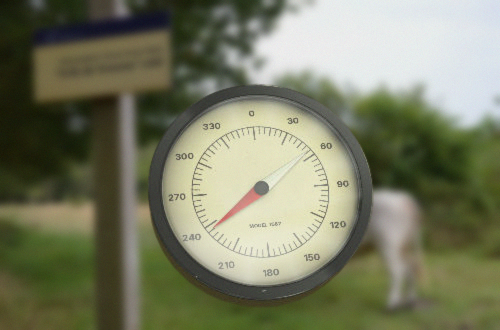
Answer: {"value": 235, "unit": "°"}
